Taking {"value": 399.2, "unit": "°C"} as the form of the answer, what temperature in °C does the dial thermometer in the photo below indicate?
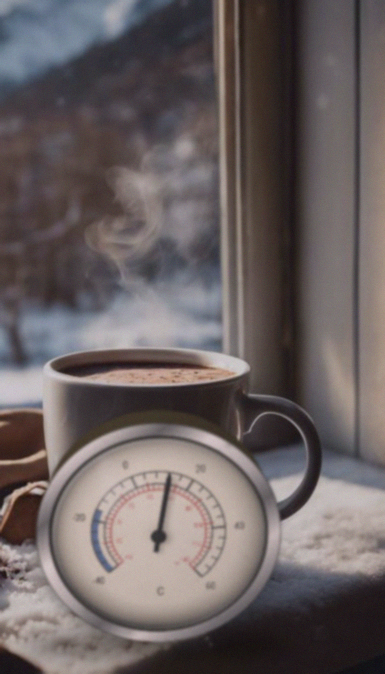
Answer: {"value": 12, "unit": "°C"}
